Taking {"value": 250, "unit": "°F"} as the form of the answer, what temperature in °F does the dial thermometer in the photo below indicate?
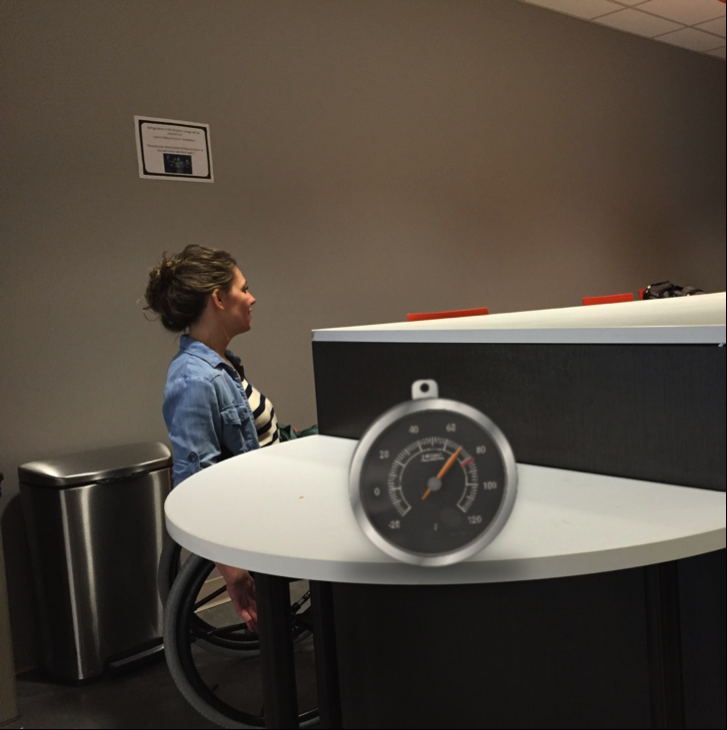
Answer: {"value": 70, "unit": "°F"}
